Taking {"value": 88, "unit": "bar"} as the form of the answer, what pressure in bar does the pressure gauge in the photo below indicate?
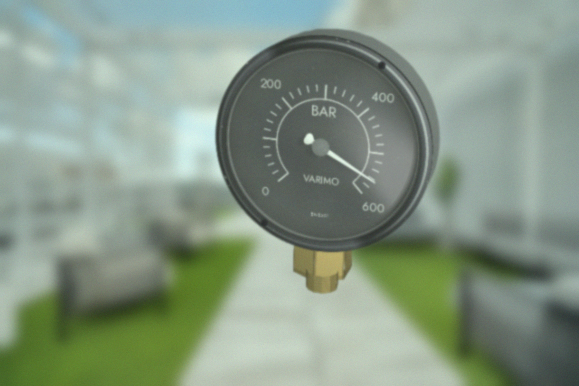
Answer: {"value": 560, "unit": "bar"}
